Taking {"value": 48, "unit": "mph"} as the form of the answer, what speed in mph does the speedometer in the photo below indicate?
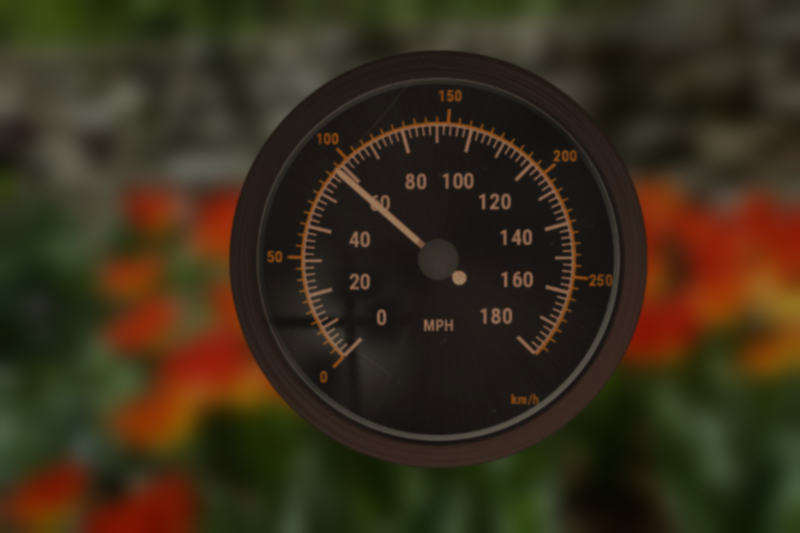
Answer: {"value": 58, "unit": "mph"}
